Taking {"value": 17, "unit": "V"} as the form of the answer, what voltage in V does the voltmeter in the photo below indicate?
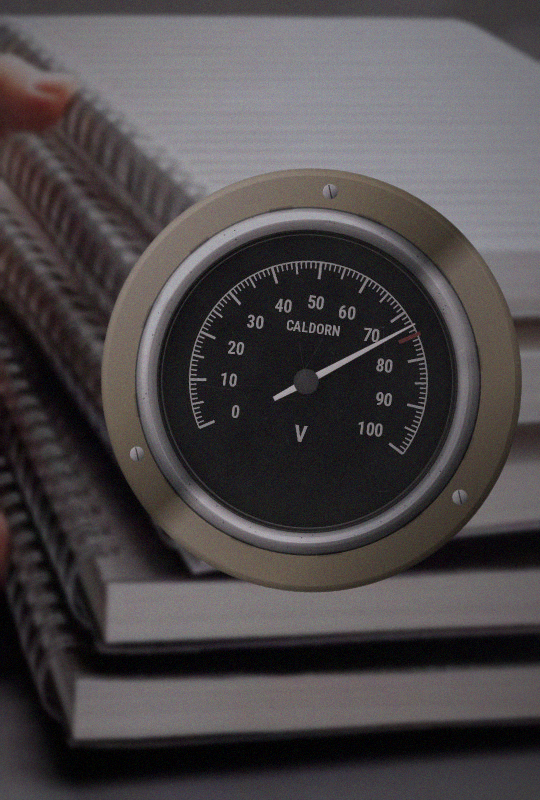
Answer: {"value": 73, "unit": "V"}
